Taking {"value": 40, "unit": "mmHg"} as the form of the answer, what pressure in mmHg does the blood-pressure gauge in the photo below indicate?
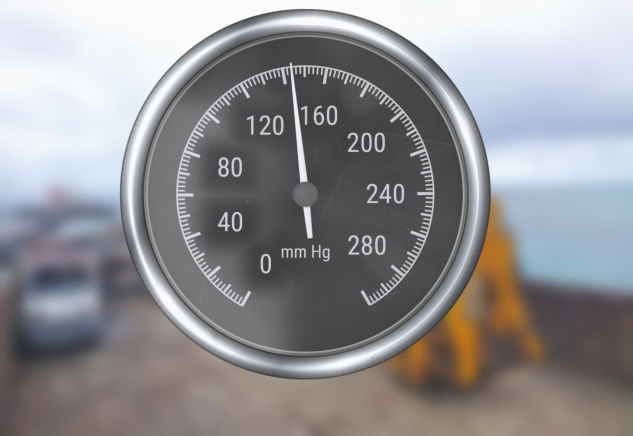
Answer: {"value": 144, "unit": "mmHg"}
